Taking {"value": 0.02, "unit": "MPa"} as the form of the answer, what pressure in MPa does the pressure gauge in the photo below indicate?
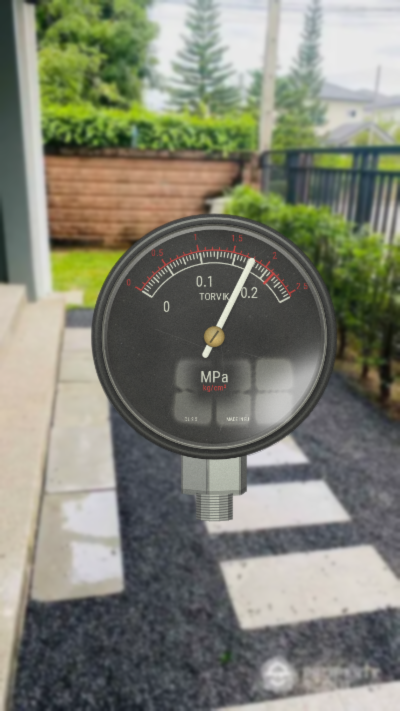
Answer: {"value": 0.175, "unit": "MPa"}
